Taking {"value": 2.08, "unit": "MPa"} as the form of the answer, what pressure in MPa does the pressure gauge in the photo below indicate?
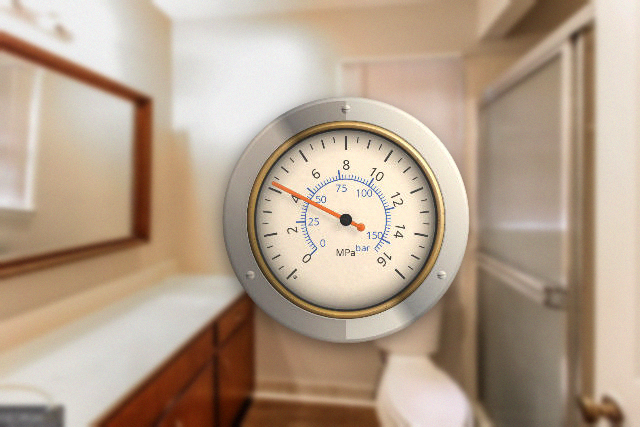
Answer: {"value": 4.25, "unit": "MPa"}
